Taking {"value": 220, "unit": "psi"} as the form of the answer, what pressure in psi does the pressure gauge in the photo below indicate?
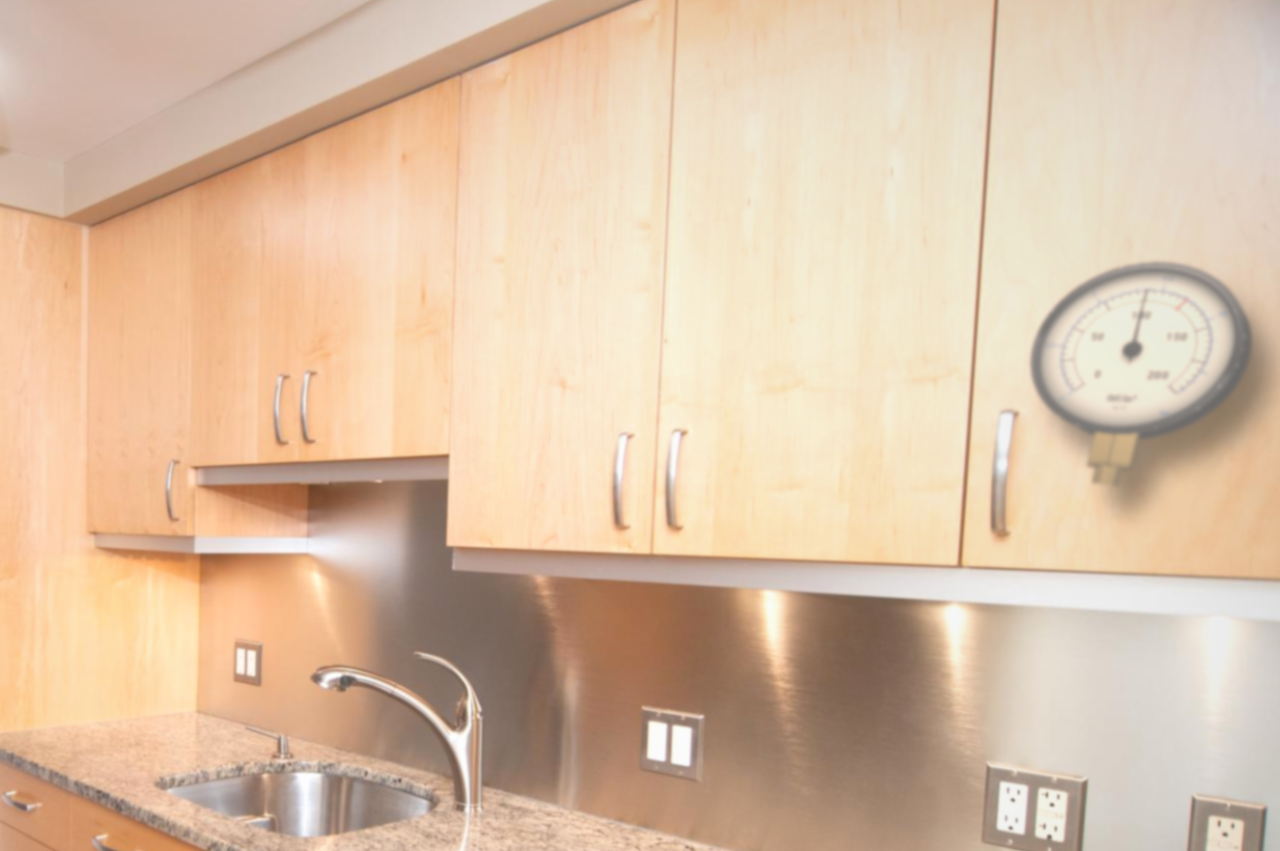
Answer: {"value": 100, "unit": "psi"}
